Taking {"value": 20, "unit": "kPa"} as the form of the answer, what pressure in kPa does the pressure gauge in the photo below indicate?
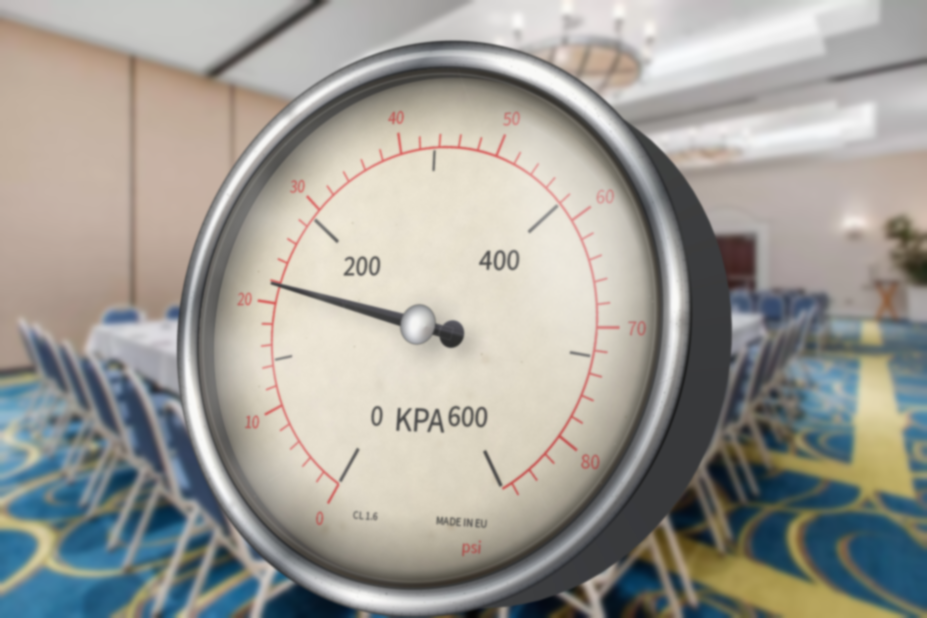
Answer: {"value": 150, "unit": "kPa"}
